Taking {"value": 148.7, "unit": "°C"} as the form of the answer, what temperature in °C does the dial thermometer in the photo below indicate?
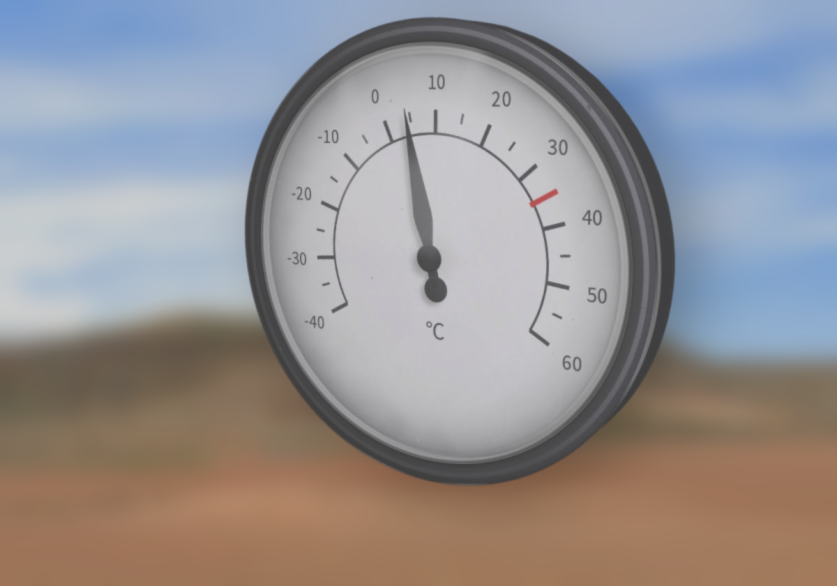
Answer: {"value": 5, "unit": "°C"}
